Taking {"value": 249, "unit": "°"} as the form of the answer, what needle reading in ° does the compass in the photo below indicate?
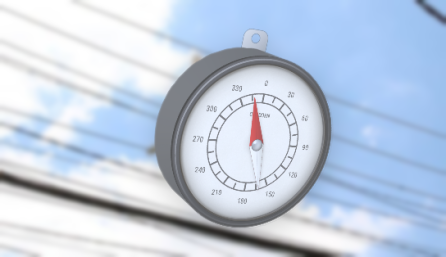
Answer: {"value": 345, "unit": "°"}
